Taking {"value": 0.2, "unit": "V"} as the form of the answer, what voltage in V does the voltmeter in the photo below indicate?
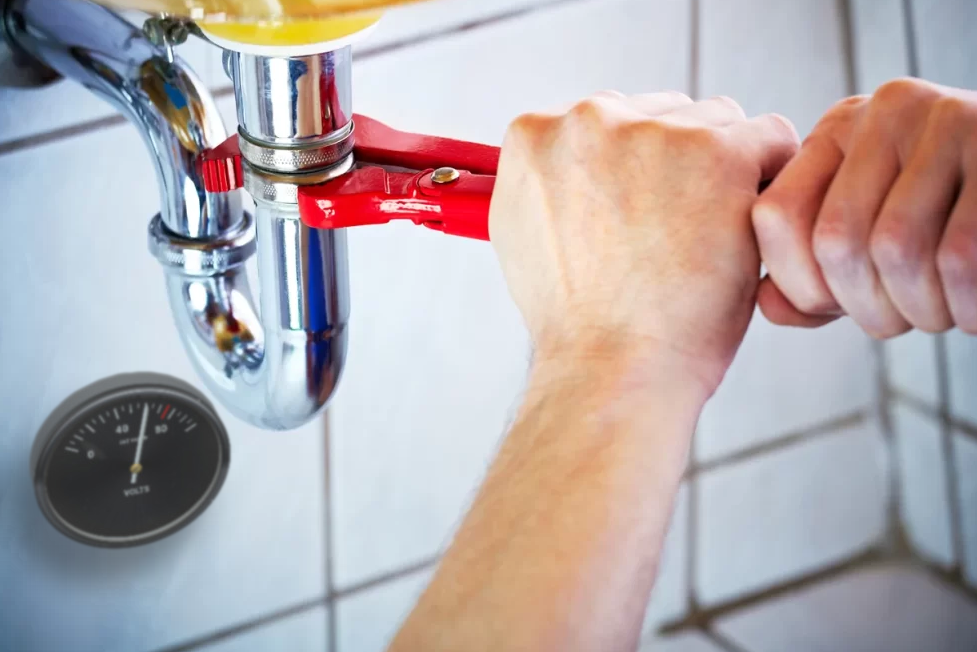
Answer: {"value": 60, "unit": "V"}
